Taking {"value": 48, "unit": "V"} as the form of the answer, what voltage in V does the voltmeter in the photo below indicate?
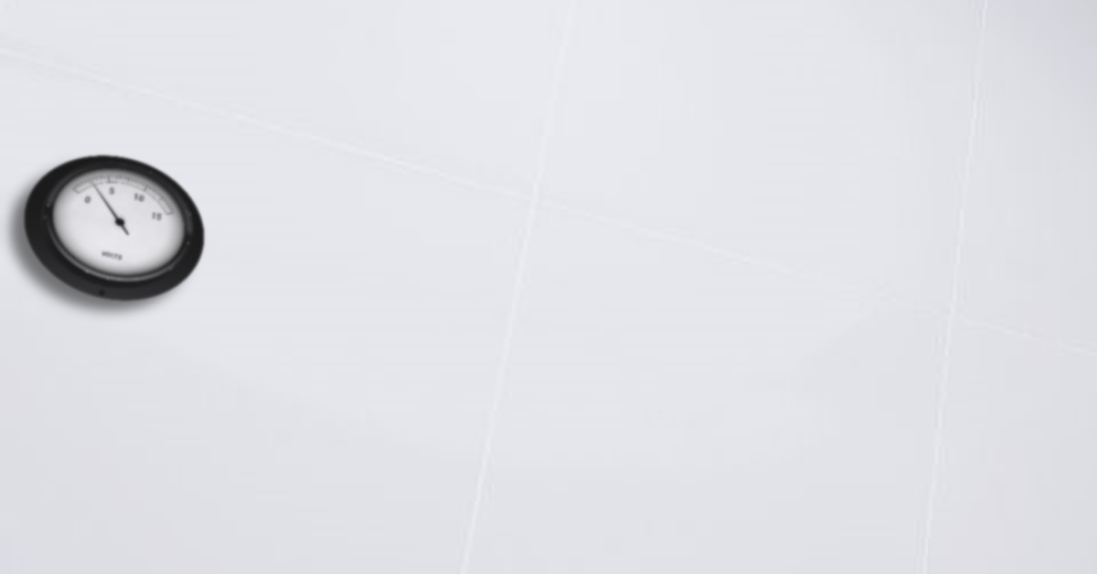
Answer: {"value": 2.5, "unit": "V"}
